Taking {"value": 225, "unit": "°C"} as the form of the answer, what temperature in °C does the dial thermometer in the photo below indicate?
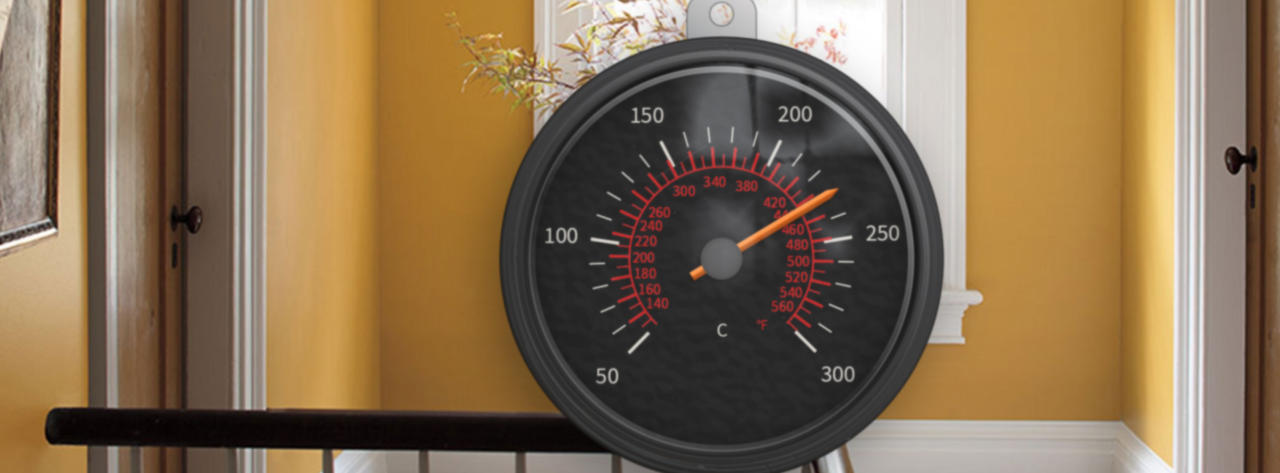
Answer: {"value": 230, "unit": "°C"}
